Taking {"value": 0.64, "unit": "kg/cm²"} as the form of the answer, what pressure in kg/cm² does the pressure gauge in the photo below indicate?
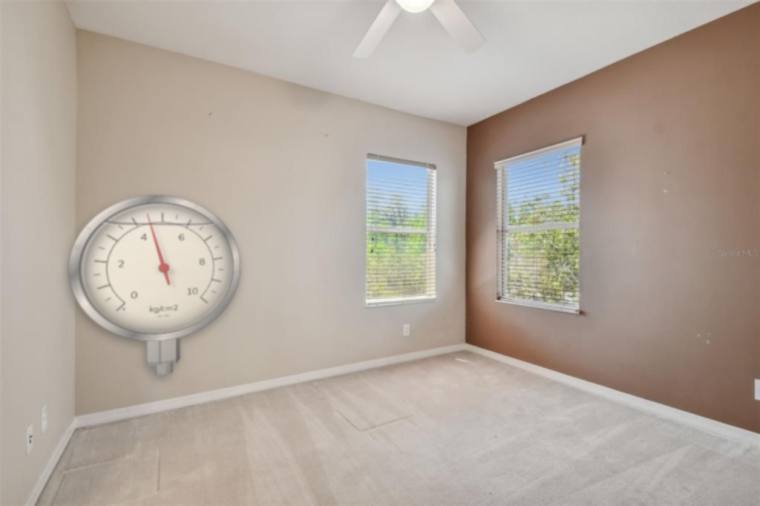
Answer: {"value": 4.5, "unit": "kg/cm²"}
